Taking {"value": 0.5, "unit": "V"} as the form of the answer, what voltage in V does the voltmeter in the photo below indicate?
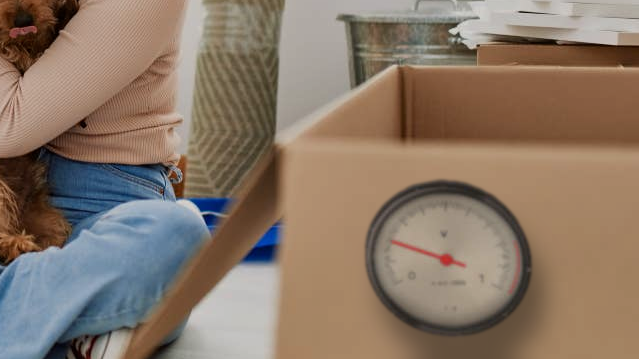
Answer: {"value": 0.2, "unit": "V"}
